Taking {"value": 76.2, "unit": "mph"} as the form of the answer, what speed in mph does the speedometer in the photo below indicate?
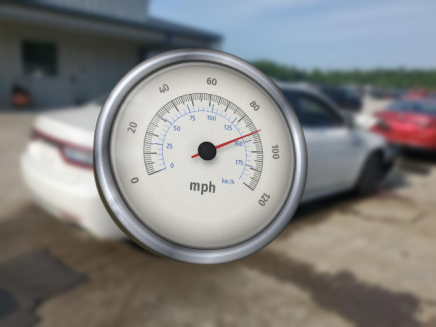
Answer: {"value": 90, "unit": "mph"}
